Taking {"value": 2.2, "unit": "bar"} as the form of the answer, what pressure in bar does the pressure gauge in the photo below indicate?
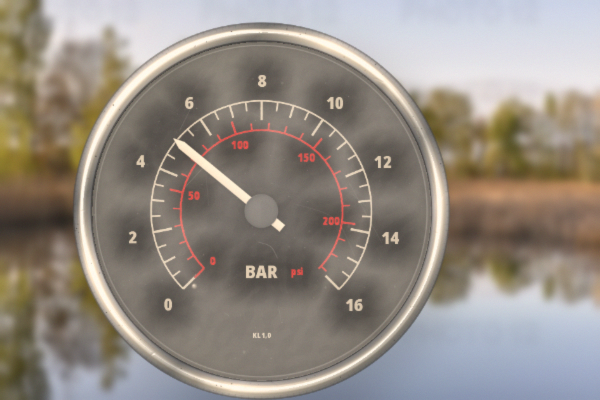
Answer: {"value": 5, "unit": "bar"}
